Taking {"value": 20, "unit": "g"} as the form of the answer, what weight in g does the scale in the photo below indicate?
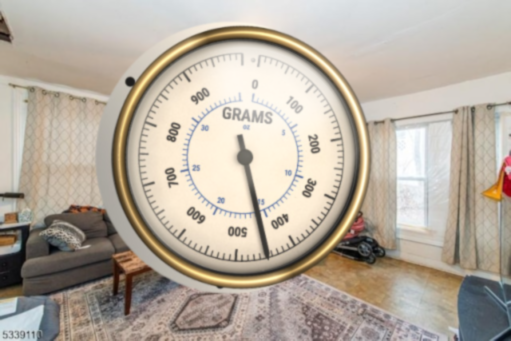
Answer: {"value": 450, "unit": "g"}
